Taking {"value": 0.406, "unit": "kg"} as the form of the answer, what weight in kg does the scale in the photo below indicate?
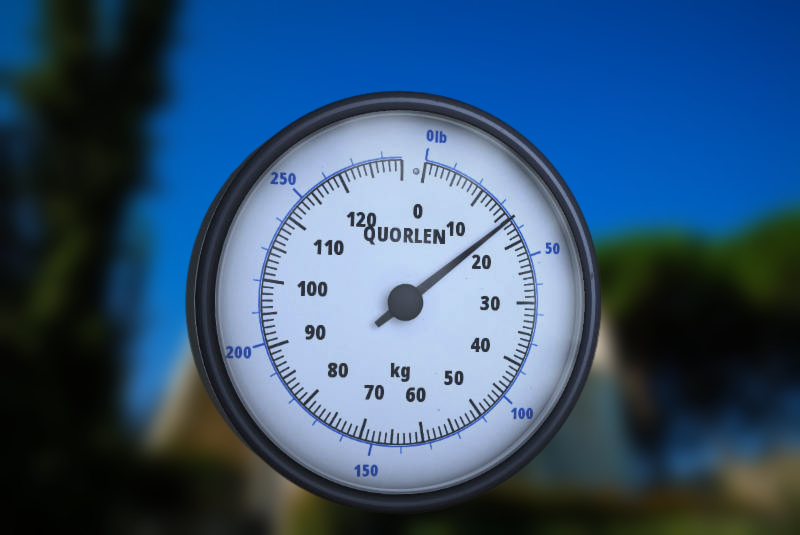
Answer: {"value": 16, "unit": "kg"}
